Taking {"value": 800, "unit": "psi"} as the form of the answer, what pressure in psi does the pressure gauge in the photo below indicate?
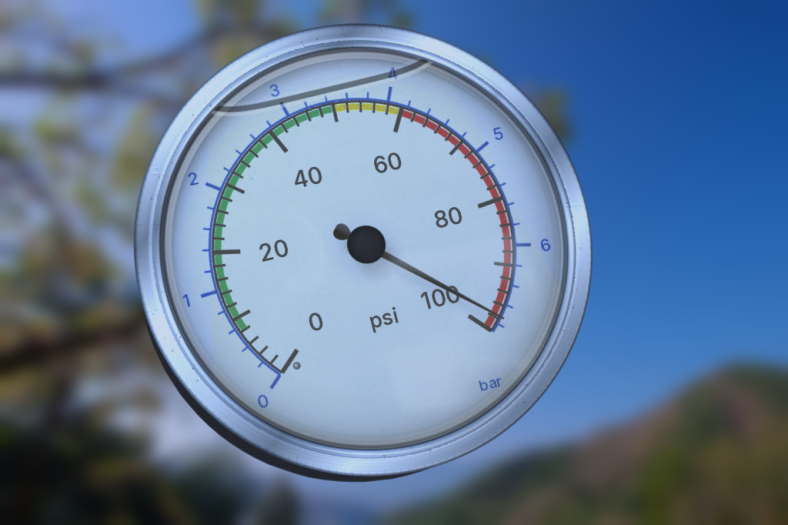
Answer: {"value": 98, "unit": "psi"}
